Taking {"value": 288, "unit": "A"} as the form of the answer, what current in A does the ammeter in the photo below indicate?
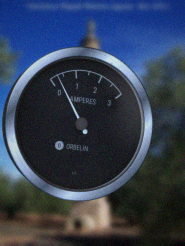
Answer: {"value": 0.25, "unit": "A"}
